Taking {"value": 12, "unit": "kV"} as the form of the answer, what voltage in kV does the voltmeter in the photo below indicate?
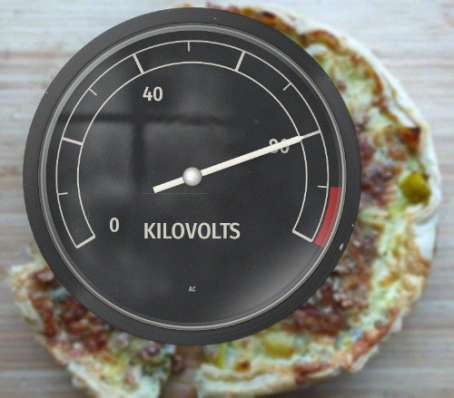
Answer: {"value": 80, "unit": "kV"}
